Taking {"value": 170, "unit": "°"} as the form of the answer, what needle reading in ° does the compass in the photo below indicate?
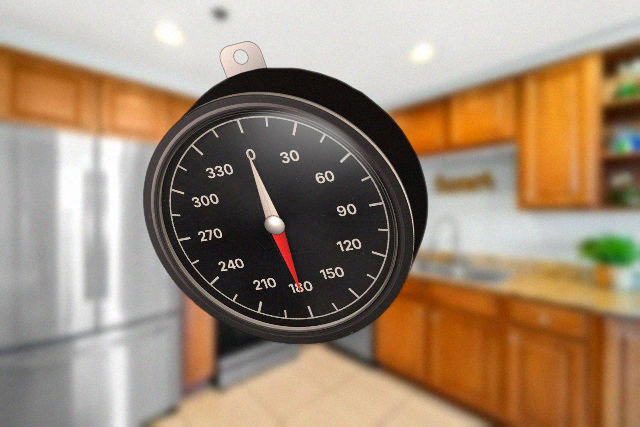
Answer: {"value": 180, "unit": "°"}
